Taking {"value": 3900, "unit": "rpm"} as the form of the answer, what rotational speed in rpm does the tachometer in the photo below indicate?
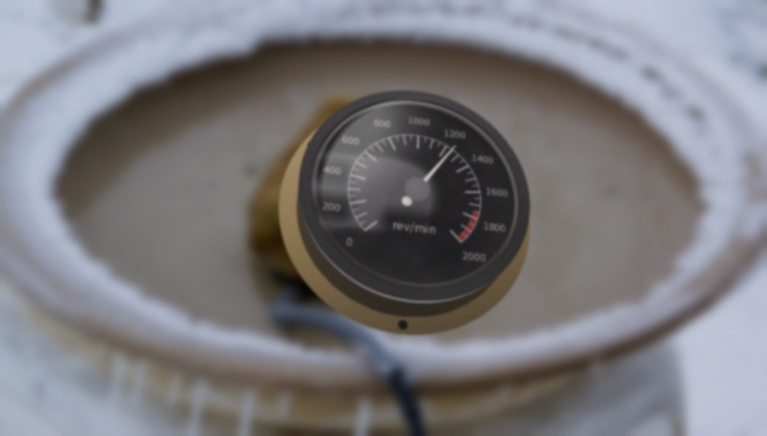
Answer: {"value": 1250, "unit": "rpm"}
